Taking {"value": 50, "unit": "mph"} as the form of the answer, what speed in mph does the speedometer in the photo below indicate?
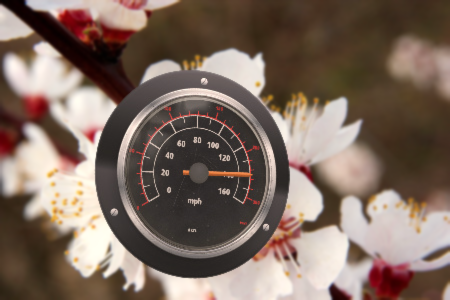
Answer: {"value": 140, "unit": "mph"}
